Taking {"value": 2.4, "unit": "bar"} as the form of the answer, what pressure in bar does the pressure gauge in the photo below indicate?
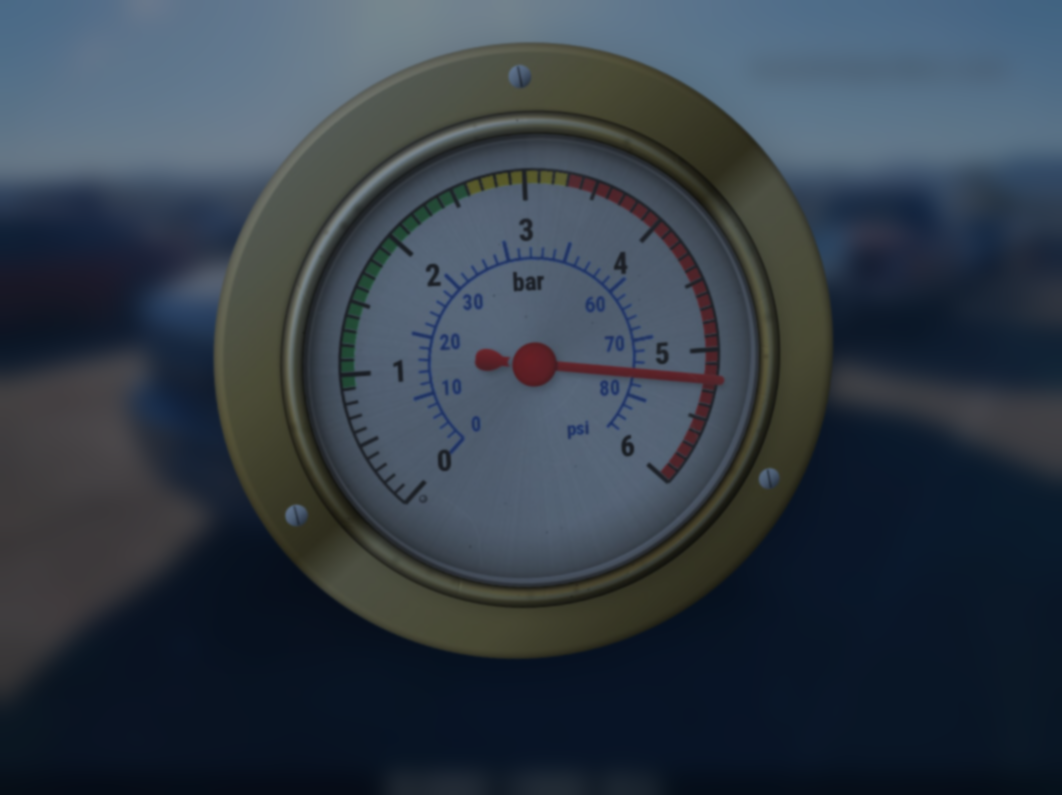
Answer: {"value": 5.2, "unit": "bar"}
